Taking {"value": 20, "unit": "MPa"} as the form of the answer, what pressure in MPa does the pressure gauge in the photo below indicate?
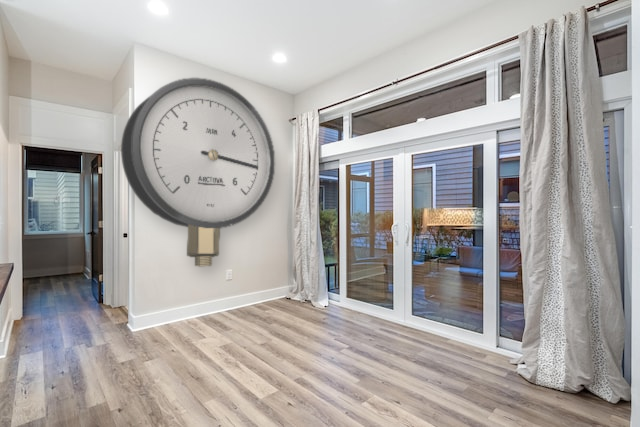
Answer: {"value": 5.2, "unit": "MPa"}
